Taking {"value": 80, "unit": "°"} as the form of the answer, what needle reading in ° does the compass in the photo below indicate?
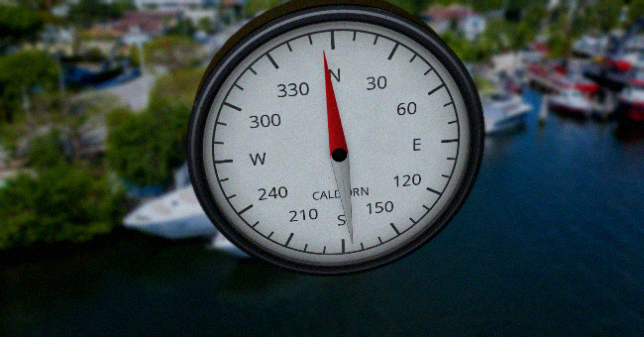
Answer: {"value": 355, "unit": "°"}
